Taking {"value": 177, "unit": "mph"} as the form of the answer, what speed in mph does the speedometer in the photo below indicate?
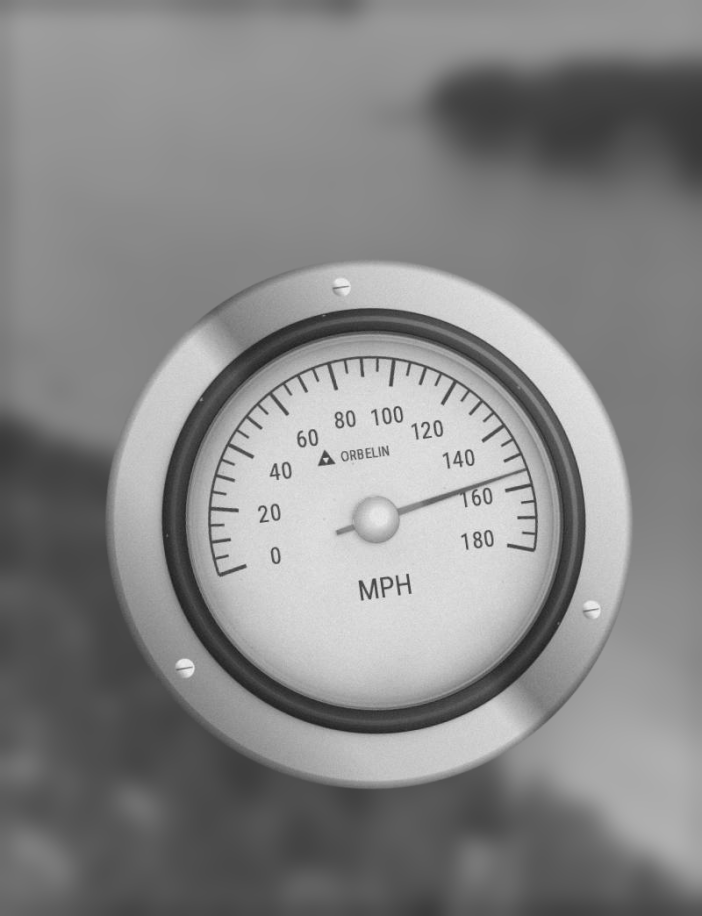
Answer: {"value": 155, "unit": "mph"}
